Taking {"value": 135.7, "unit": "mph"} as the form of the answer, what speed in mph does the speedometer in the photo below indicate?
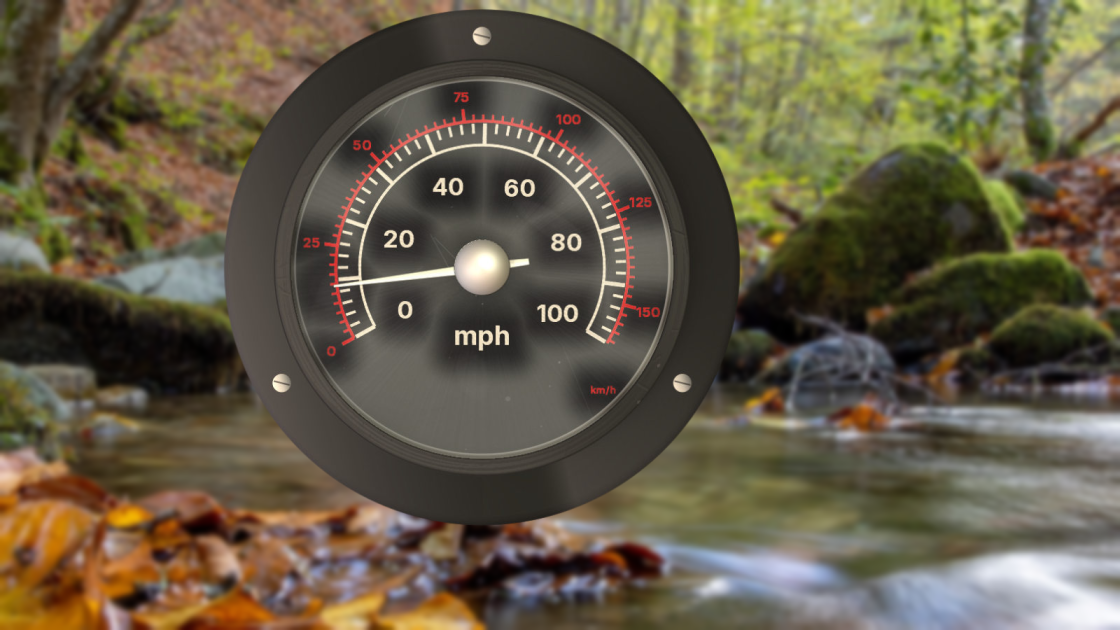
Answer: {"value": 9, "unit": "mph"}
